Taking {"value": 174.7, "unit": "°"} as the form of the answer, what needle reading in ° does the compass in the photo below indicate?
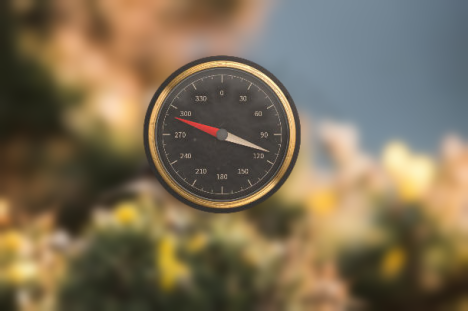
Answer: {"value": 290, "unit": "°"}
